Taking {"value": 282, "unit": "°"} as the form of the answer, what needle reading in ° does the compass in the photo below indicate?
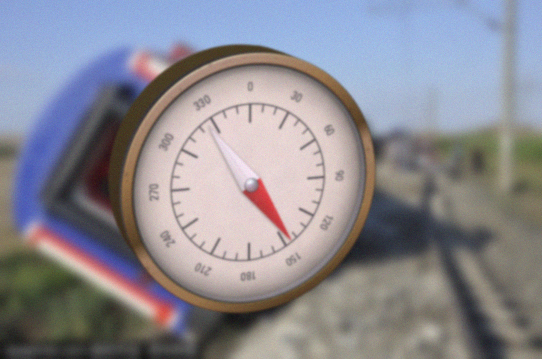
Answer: {"value": 145, "unit": "°"}
